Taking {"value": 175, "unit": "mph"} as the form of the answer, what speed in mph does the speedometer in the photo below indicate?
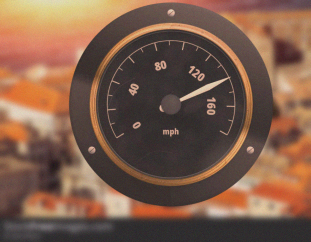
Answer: {"value": 140, "unit": "mph"}
